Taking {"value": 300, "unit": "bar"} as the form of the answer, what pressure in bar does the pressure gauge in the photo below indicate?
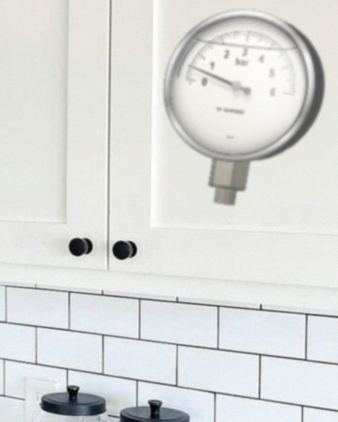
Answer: {"value": 0.5, "unit": "bar"}
